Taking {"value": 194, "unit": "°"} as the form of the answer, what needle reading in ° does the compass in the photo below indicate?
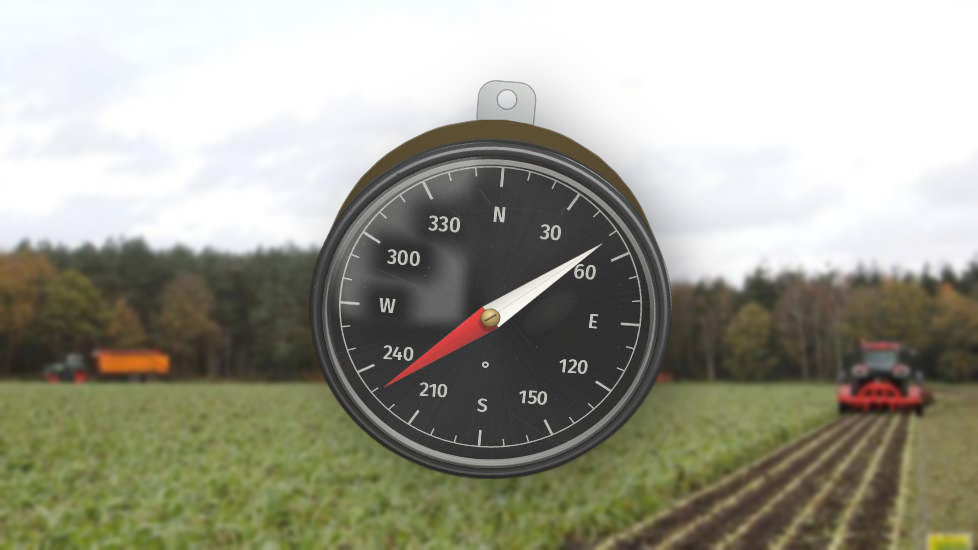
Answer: {"value": 230, "unit": "°"}
